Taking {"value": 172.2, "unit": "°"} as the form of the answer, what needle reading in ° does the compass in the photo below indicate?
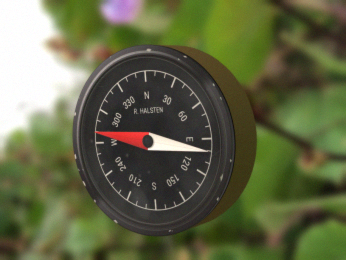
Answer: {"value": 280, "unit": "°"}
